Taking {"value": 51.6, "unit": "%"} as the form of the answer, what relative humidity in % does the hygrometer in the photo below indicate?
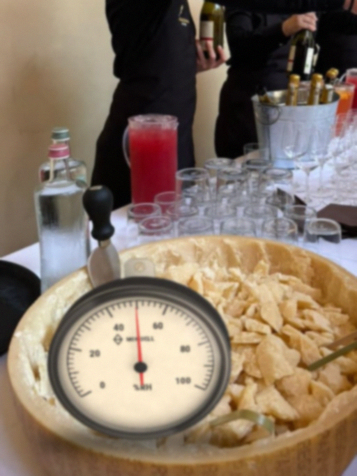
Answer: {"value": 50, "unit": "%"}
